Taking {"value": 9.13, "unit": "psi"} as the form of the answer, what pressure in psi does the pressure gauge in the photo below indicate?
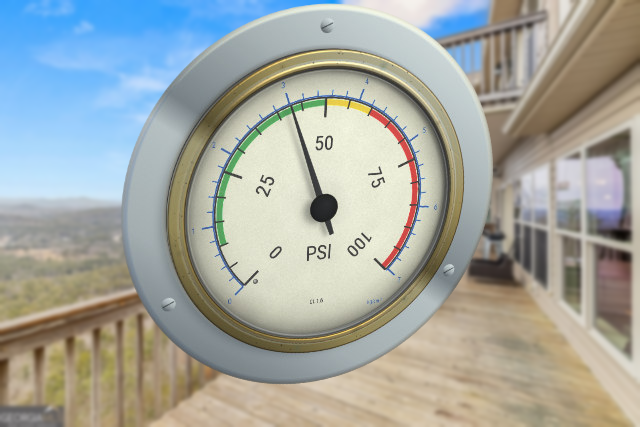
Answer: {"value": 42.5, "unit": "psi"}
